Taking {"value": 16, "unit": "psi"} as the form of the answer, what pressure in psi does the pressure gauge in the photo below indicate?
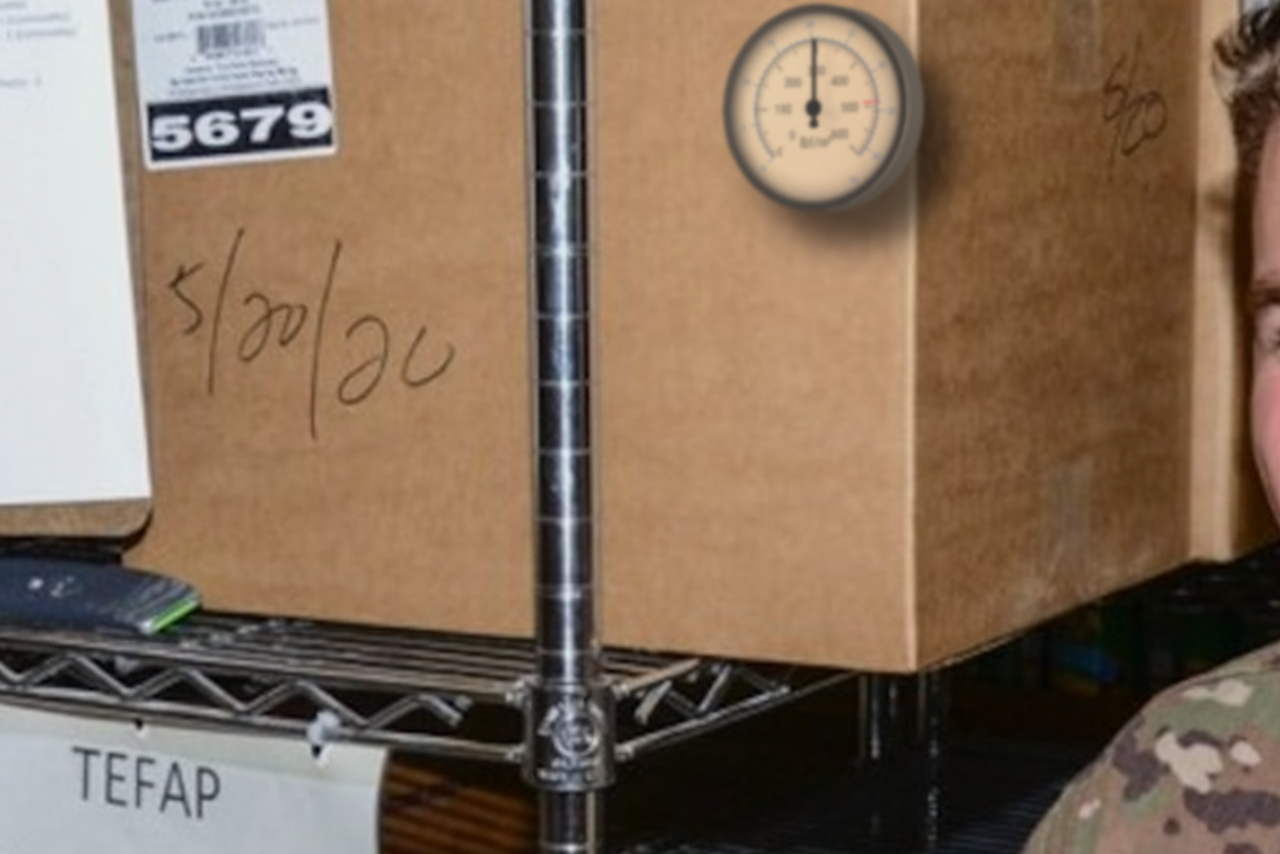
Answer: {"value": 300, "unit": "psi"}
